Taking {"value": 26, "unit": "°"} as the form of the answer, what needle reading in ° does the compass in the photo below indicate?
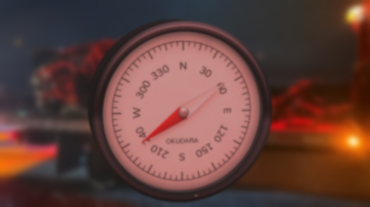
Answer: {"value": 235, "unit": "°"}
